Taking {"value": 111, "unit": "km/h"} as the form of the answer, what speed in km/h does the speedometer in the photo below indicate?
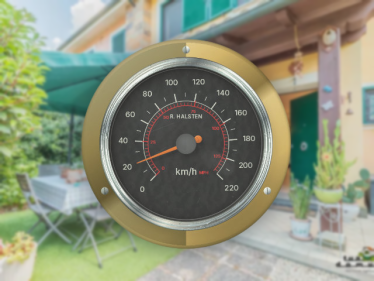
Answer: {"value": 20, "unit": "km/h"}
